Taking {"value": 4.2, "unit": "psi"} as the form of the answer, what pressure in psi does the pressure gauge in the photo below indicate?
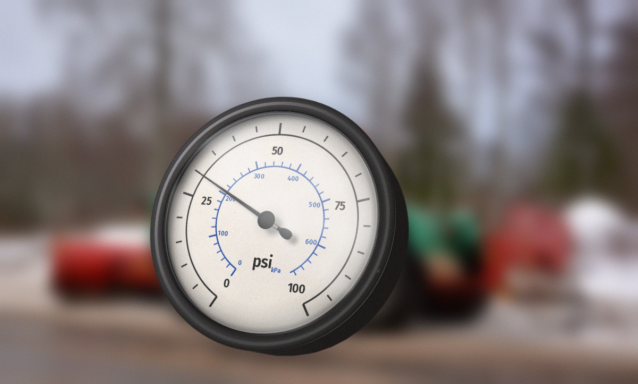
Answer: {"value": 30, "unit": "psi"}
